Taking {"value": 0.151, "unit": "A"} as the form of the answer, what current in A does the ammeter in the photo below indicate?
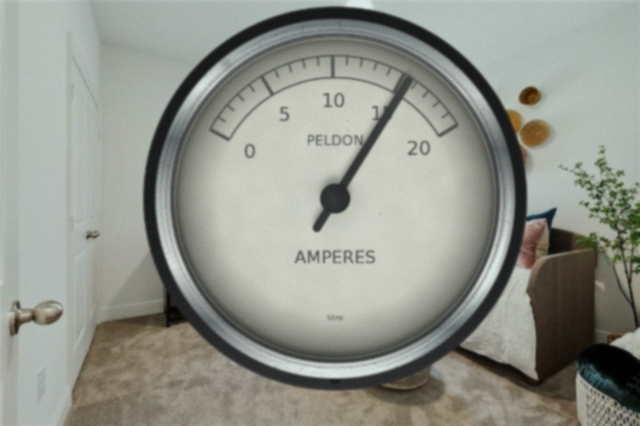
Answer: {"value": 15.5, "unit": "A"}
